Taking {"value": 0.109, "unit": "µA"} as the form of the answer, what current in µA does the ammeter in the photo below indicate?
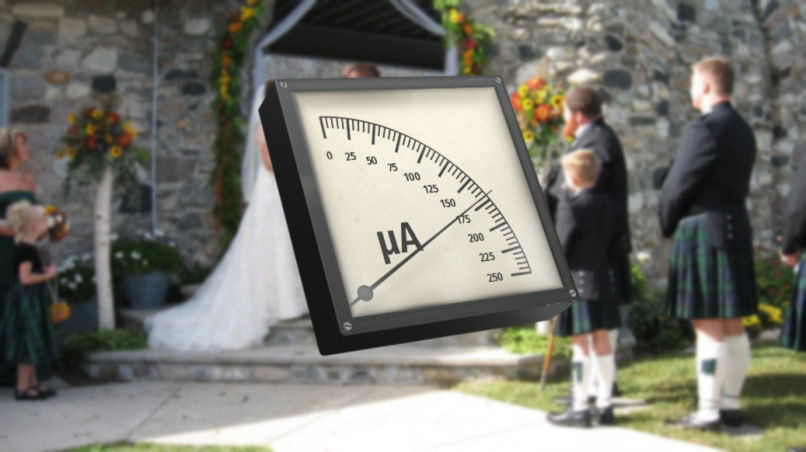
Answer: {"value": 170, "unit": "µA"}
